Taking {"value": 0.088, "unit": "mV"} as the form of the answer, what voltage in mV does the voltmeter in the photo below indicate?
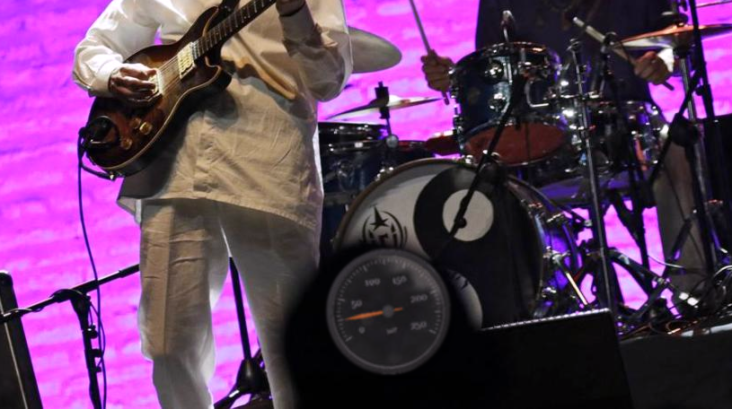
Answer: {"value": 25, "unit": "mV"}
